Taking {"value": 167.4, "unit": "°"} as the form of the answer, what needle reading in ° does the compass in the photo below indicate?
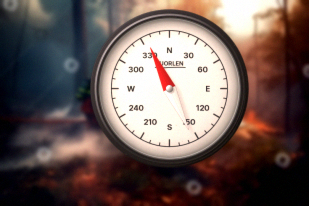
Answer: {"value": 335, "unit": "°"}
